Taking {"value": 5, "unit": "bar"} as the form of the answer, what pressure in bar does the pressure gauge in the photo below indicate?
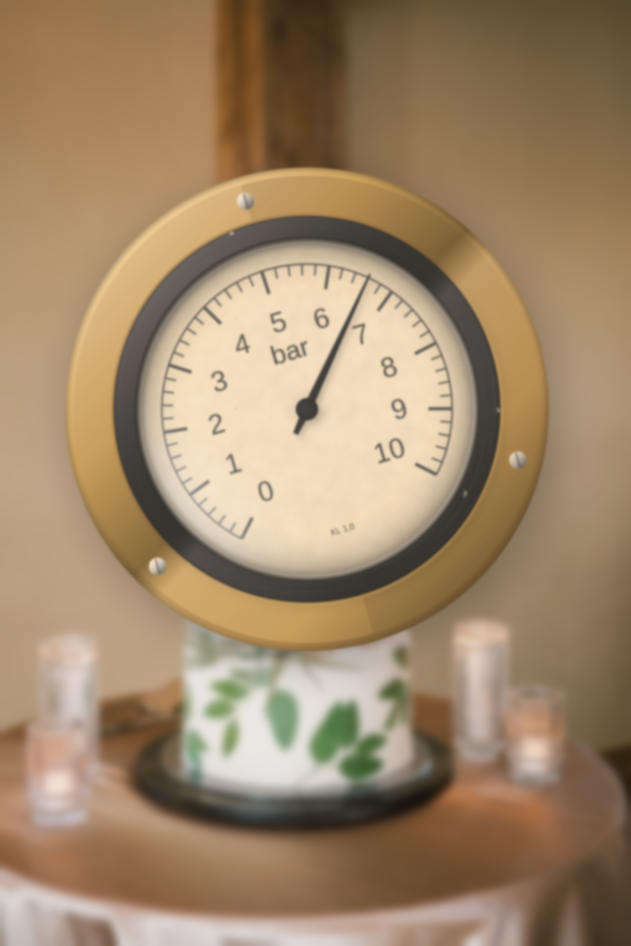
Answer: {"value": 6.6, "unit": "bar"}
